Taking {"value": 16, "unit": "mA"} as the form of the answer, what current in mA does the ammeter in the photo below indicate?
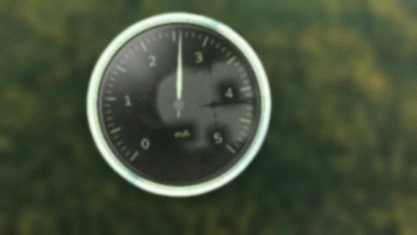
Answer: {"value": 2.6, "unit": "mA"}
